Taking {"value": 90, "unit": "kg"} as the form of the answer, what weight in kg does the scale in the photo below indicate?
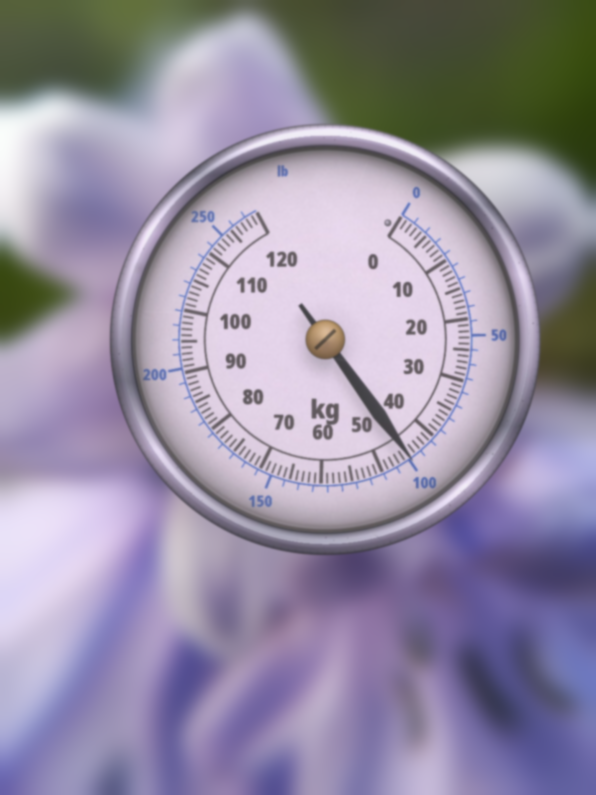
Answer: {"value": 45, "unit": "kg"}
